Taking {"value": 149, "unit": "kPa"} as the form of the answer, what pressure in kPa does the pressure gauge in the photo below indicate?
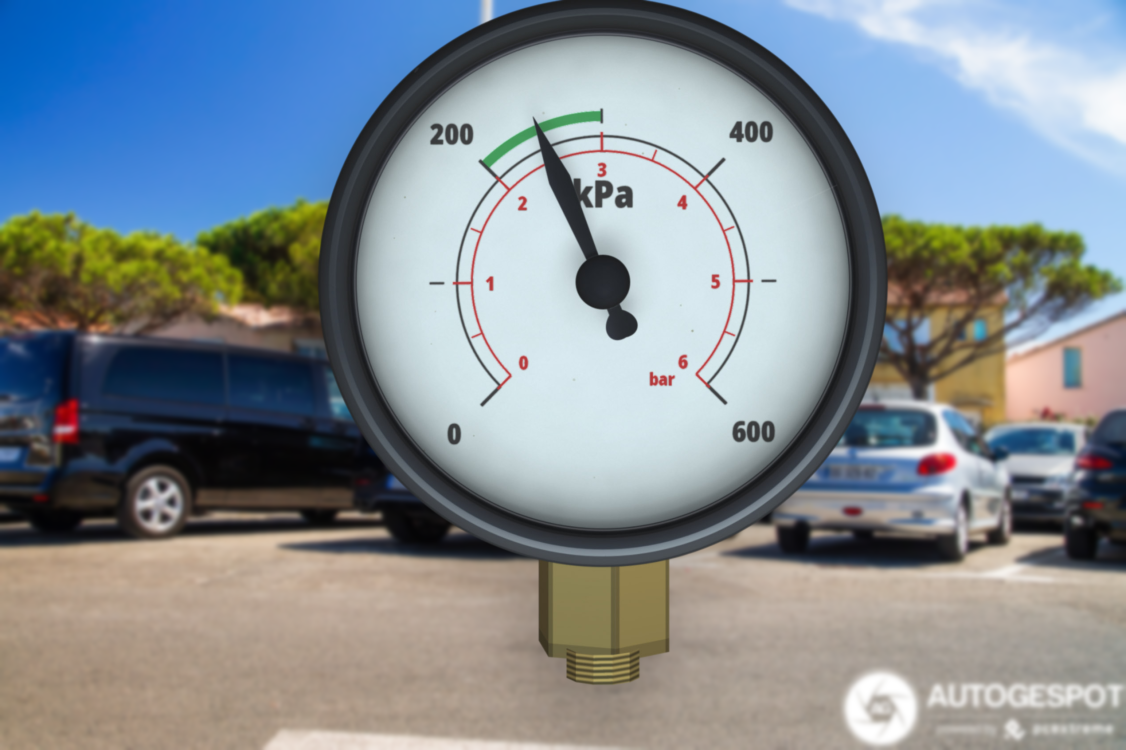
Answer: {"value": 250, "unit": "kPa"}
